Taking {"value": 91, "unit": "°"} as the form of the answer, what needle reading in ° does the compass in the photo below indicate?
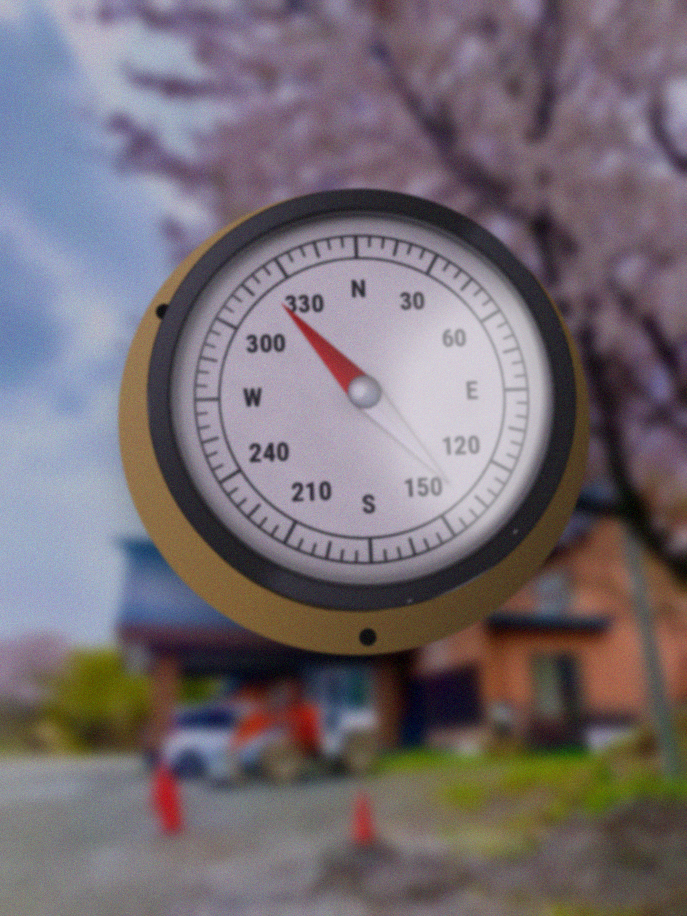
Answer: {"value": 320, "unit": "°"}
